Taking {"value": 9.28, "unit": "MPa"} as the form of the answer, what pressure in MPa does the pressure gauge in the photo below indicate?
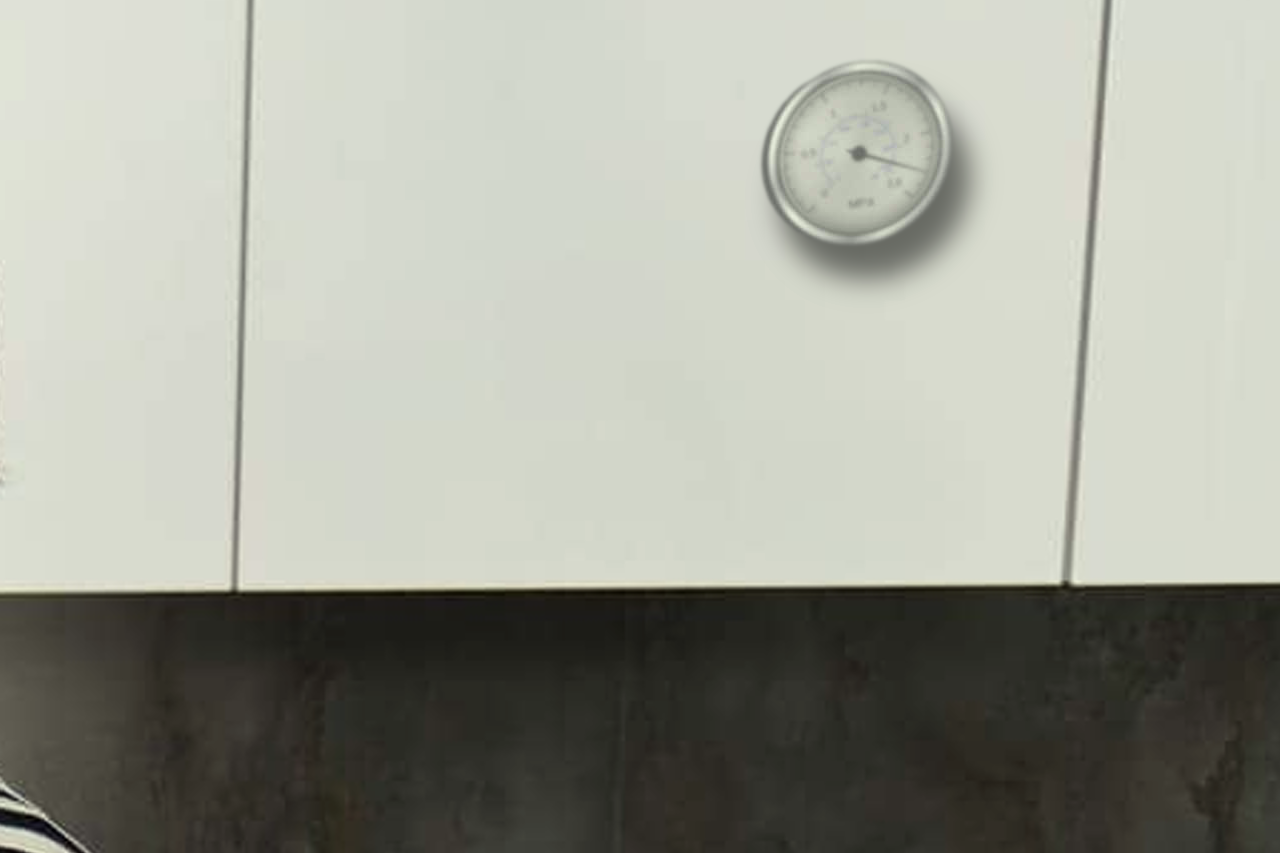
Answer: {"value": 2.3, "unit": "MPa"}
